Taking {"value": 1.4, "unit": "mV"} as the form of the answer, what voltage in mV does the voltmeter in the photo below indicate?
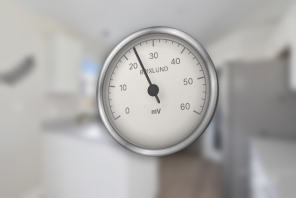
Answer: {"value": 24, "unit": "mV"}
